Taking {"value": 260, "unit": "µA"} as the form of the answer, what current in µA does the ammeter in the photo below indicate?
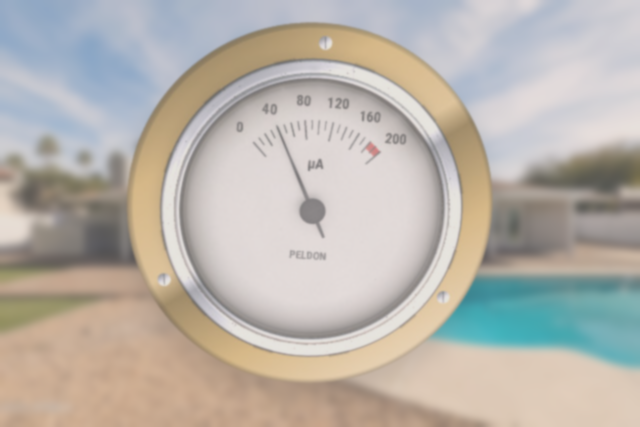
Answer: {"value": 40, "unit": "µA"}
